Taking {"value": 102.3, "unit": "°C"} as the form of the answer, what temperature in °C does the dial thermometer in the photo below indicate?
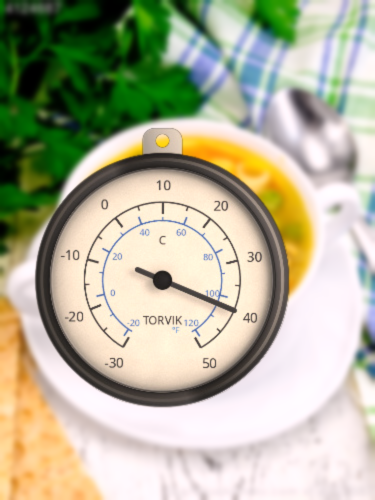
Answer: {"value": 40, "unit": "°C"}
